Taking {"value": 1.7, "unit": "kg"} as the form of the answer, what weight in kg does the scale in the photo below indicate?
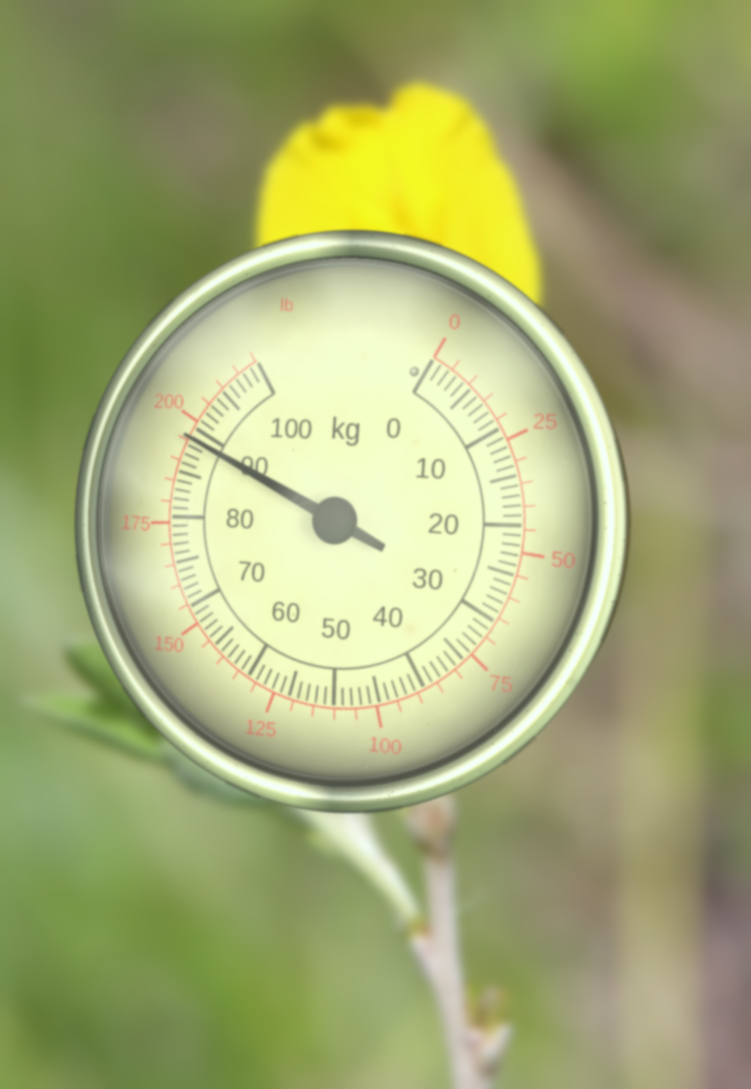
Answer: {"value": 89, "unit": "kg"}
